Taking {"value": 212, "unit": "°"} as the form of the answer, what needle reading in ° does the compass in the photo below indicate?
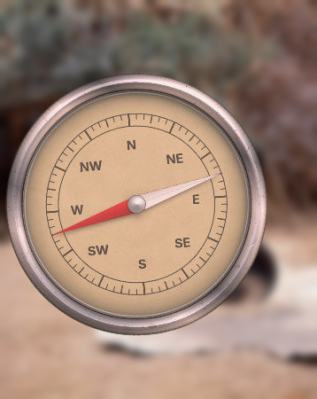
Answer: {"value": 255, "unit": "°"}
